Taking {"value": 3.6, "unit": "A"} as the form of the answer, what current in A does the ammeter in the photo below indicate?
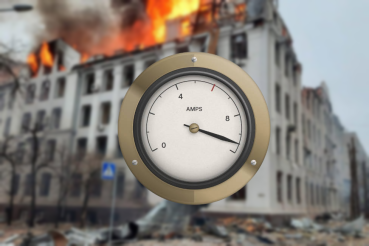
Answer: {"value": 9.5, "unit": "A"}
